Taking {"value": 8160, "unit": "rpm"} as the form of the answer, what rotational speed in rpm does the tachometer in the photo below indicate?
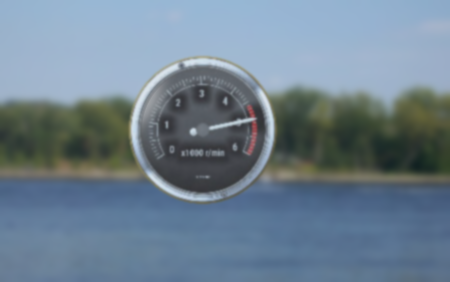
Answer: {"value": 5000, "unit": "rpm"}
